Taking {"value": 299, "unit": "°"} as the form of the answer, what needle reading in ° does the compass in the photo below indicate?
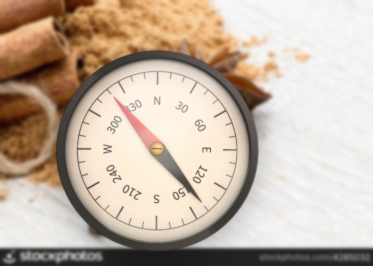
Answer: {"value": 320, "unit": "°"}
